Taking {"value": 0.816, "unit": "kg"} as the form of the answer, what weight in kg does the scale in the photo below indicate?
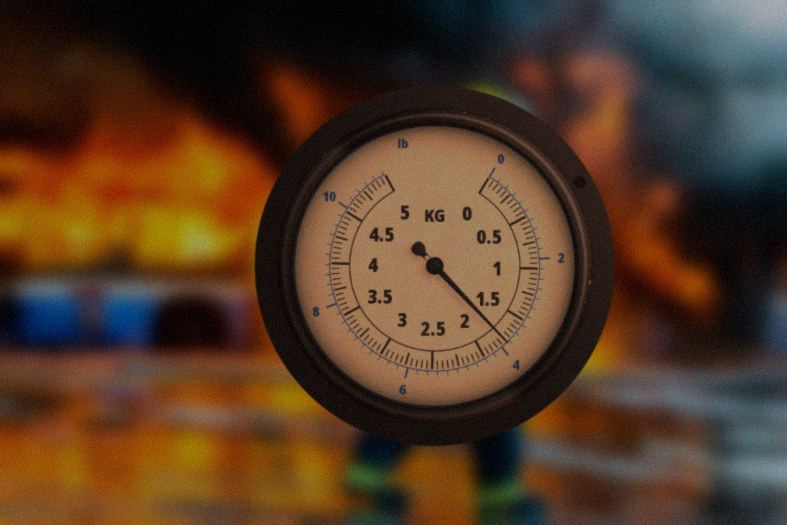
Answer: {"value": 1.75, "unit": "kg"}
